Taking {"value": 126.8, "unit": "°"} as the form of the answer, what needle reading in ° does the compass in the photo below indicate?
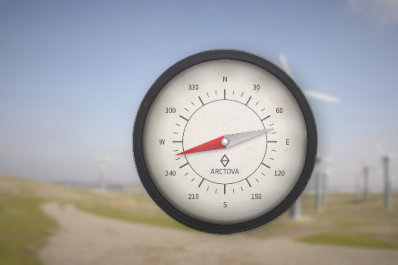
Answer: {"value": 255, "unit": "°"}
